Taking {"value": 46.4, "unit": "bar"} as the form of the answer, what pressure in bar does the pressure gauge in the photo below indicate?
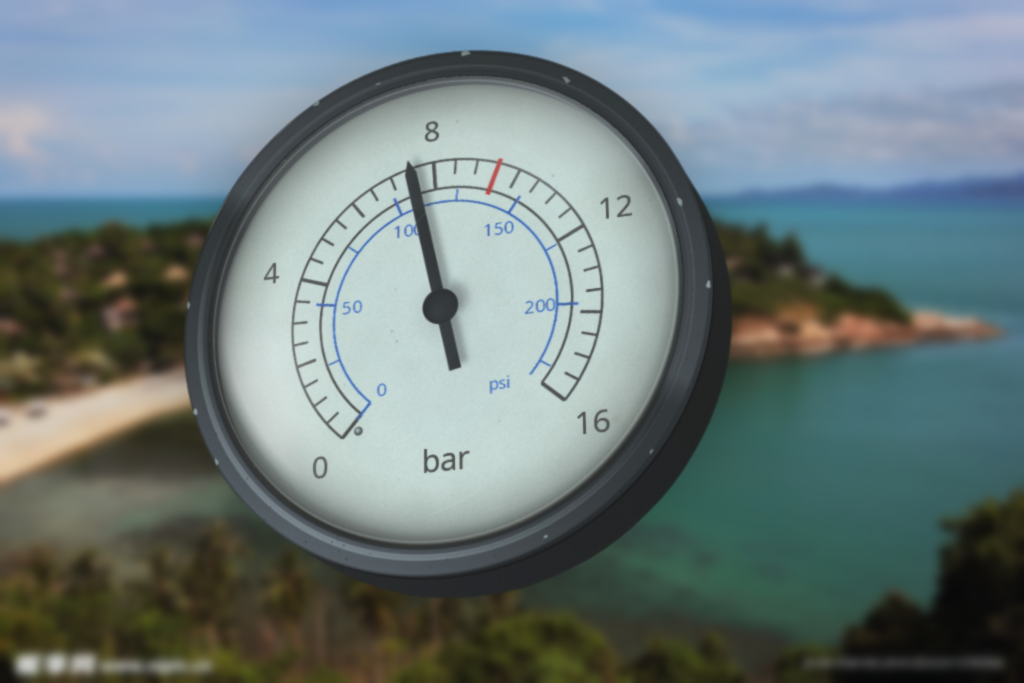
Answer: {"value": 7.5, "unit": "bar"}
